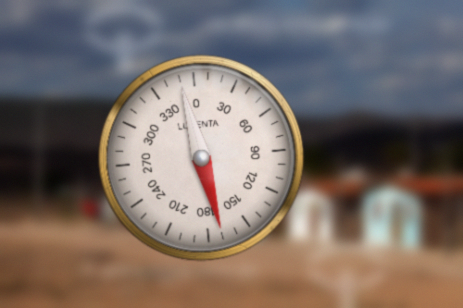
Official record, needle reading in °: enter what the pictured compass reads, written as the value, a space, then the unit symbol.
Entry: 170 °
